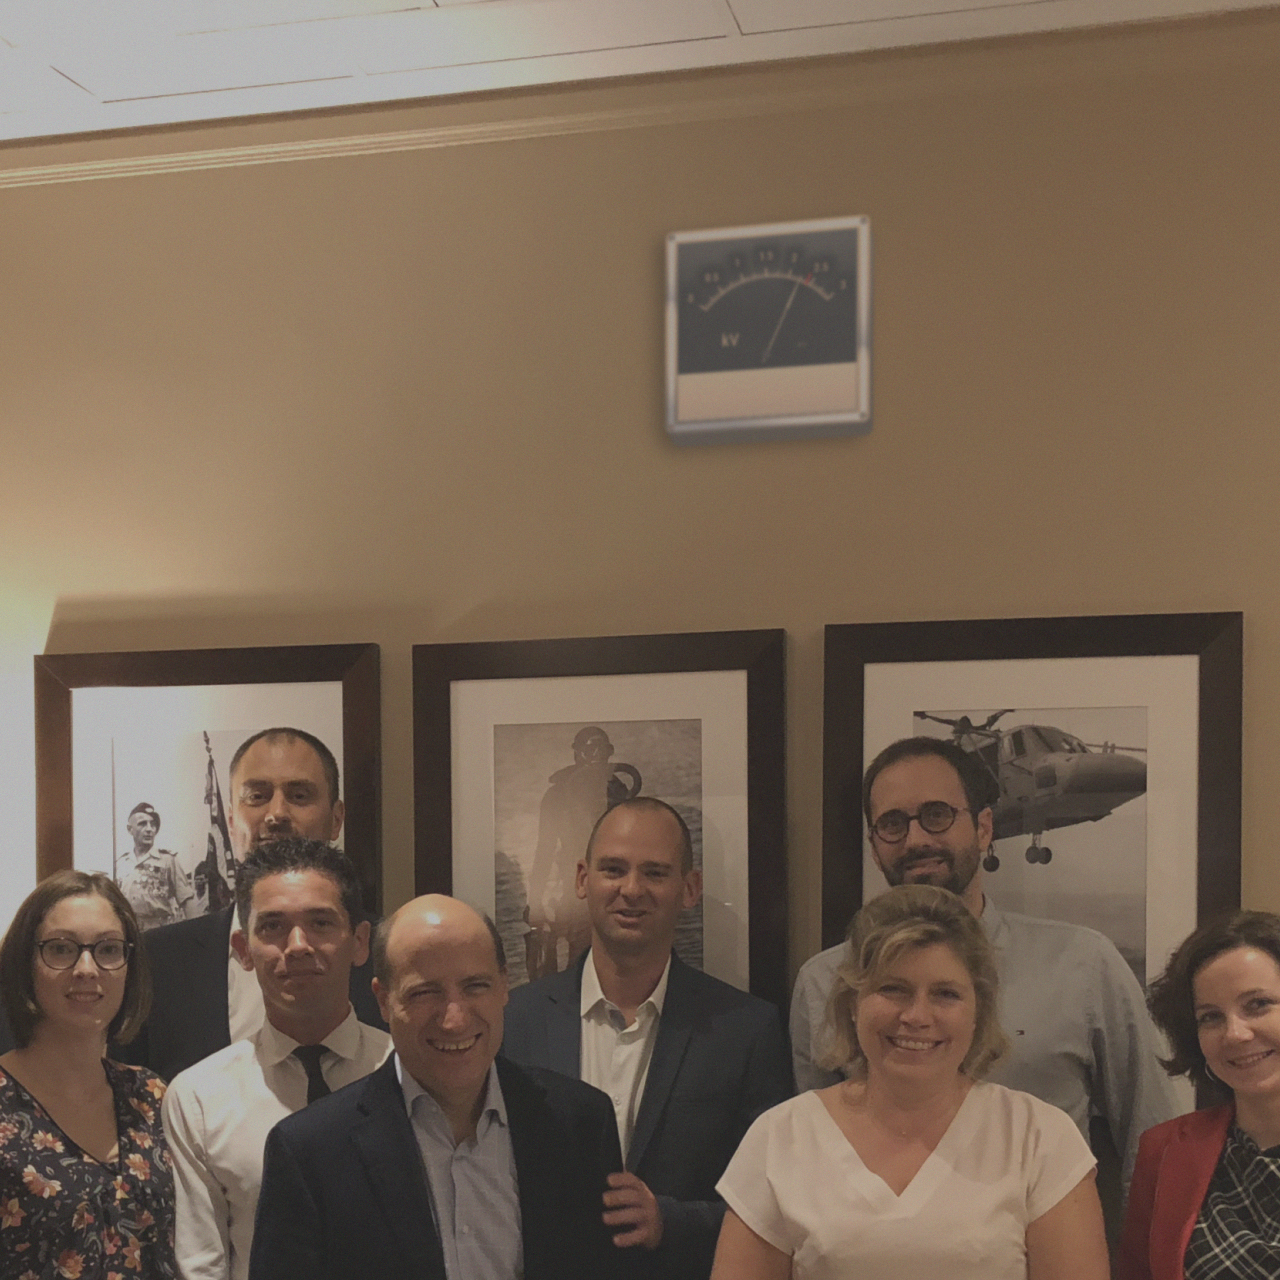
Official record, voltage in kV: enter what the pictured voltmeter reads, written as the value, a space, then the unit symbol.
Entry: 2.25 kV
